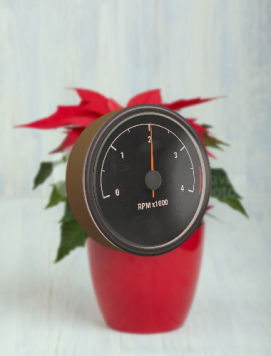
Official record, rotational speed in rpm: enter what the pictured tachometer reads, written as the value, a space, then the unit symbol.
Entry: 2000 rpm
